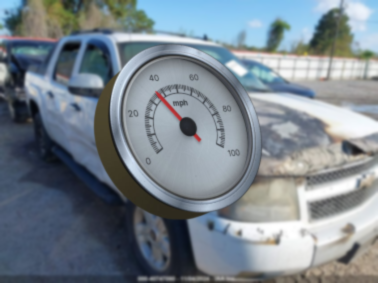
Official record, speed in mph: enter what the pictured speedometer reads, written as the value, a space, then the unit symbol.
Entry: 35 mph
